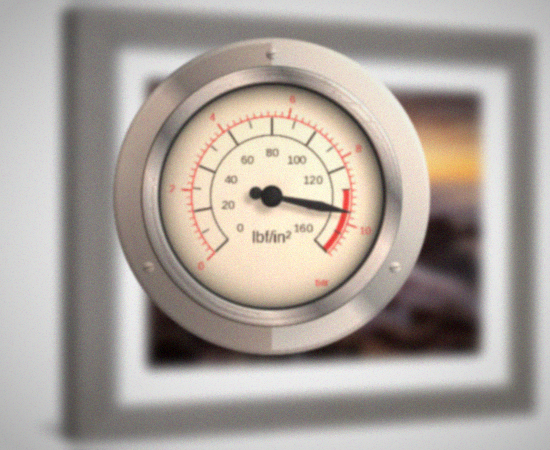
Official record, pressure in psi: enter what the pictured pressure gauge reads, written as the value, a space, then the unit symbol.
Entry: 140 psi
